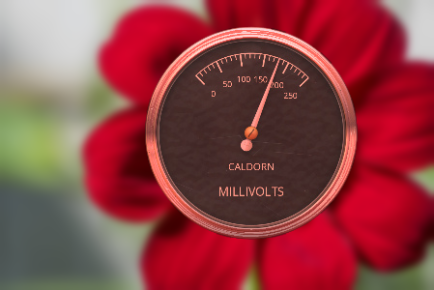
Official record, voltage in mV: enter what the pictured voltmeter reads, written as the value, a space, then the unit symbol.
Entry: 180 mV
